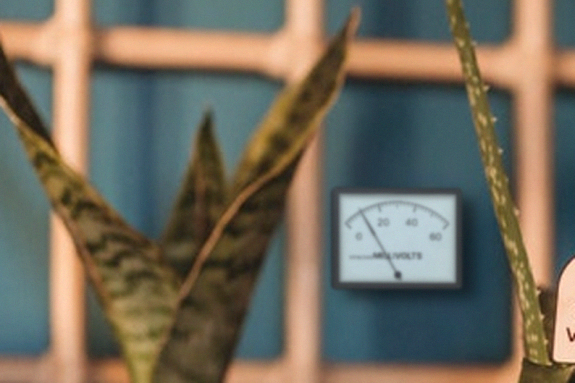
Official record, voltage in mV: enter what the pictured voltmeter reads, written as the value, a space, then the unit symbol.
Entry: 10 mV
